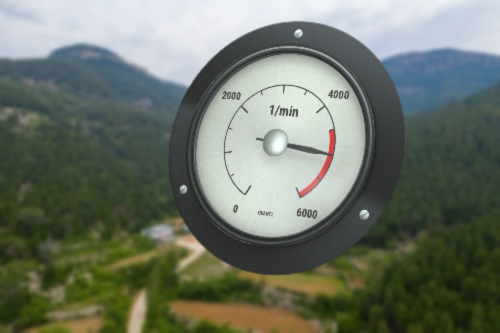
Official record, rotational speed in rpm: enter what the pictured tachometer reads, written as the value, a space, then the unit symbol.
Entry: 5000 rpm
